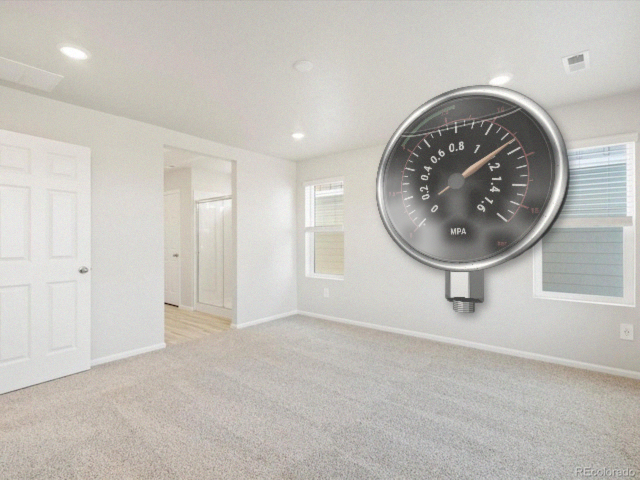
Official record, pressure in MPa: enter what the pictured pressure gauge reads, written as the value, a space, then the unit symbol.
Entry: 1.15 MPa
